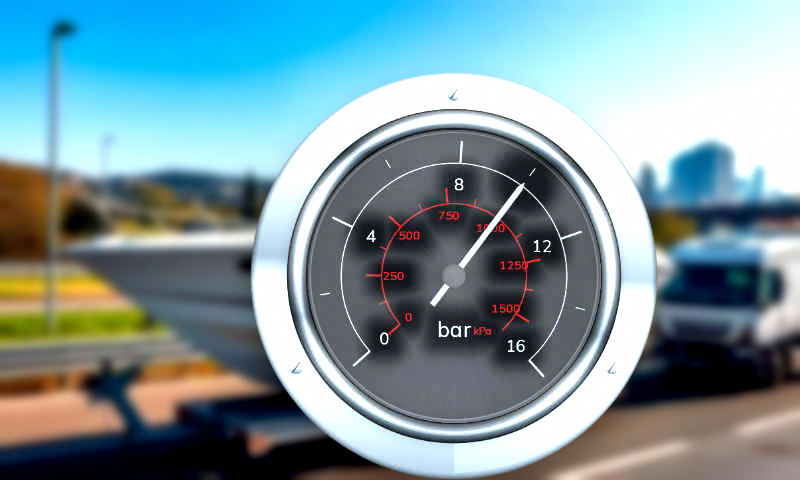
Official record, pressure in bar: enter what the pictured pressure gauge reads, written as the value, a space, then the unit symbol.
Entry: 10 bar
